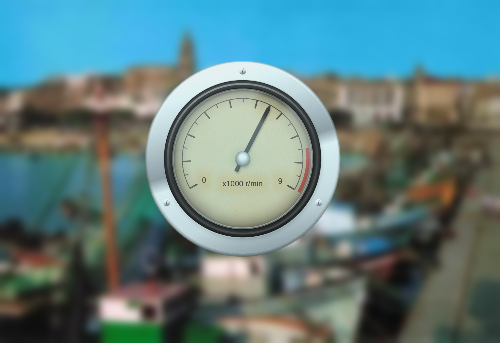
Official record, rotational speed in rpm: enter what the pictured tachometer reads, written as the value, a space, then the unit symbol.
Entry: 5500 rpm
